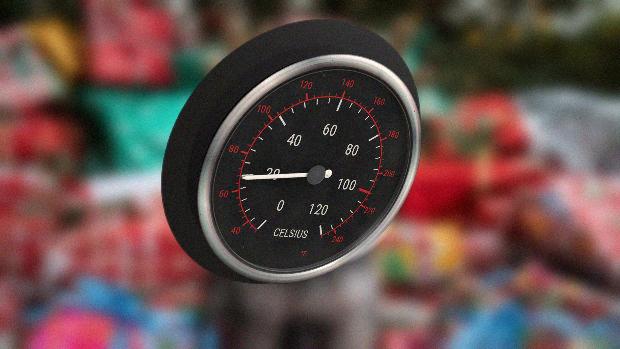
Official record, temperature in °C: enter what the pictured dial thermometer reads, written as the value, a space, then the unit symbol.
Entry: 20 °C
